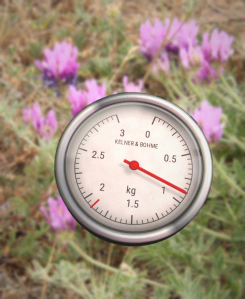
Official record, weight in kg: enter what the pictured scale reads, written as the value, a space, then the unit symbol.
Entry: 0.9 kg
